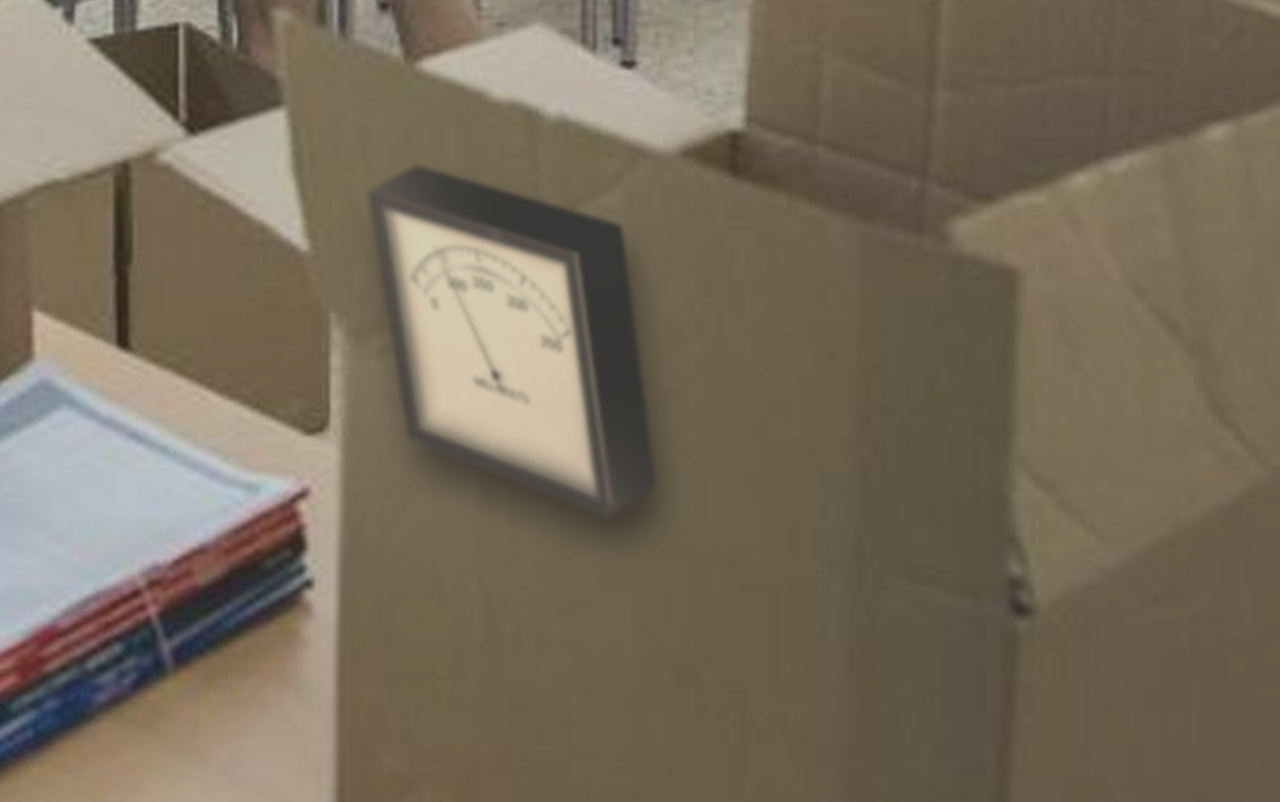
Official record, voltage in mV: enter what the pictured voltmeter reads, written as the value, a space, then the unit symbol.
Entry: 100 mV
